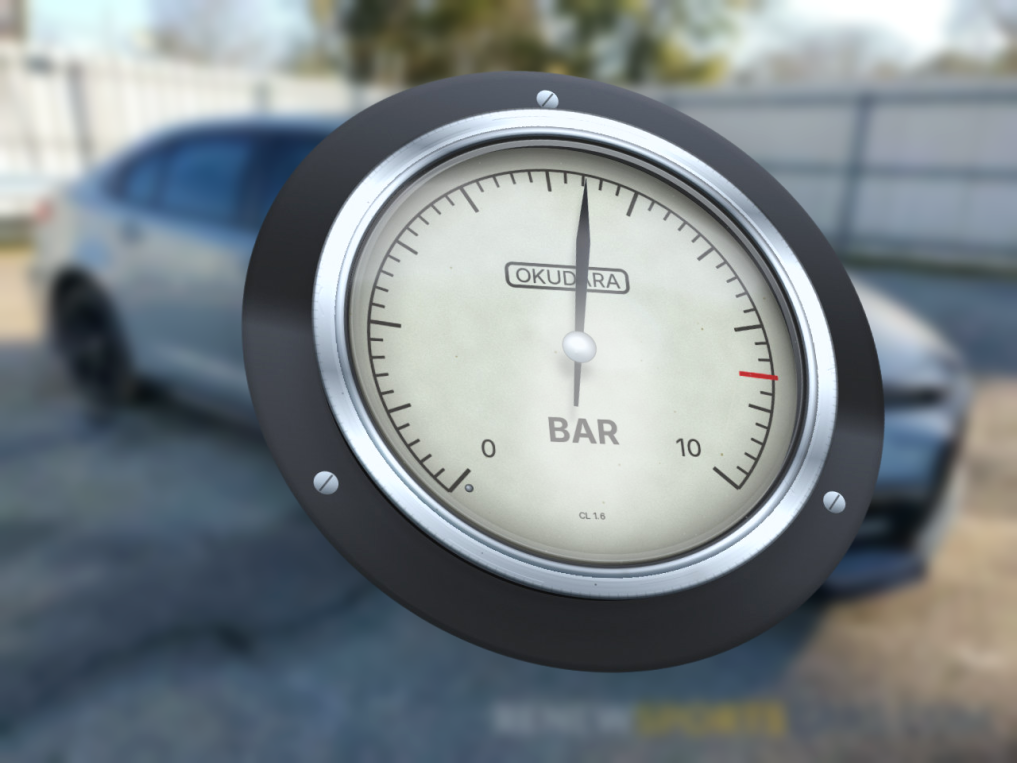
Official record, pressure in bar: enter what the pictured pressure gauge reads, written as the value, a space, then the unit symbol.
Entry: 5.4 bar
